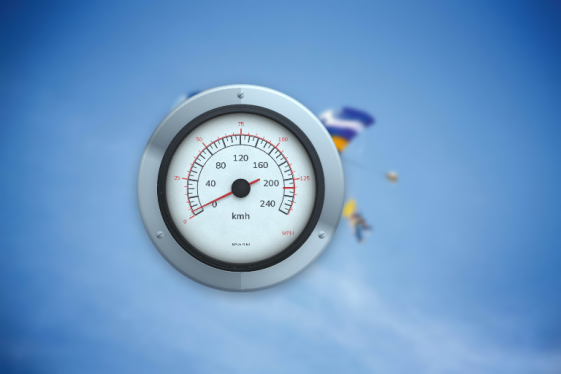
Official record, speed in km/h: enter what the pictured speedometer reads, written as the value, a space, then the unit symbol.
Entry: 5 km/h
